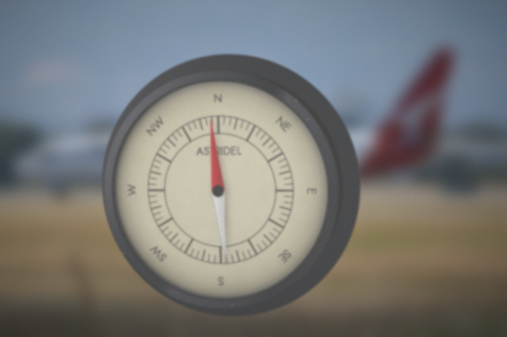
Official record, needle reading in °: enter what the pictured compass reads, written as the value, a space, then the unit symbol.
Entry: 355 °
